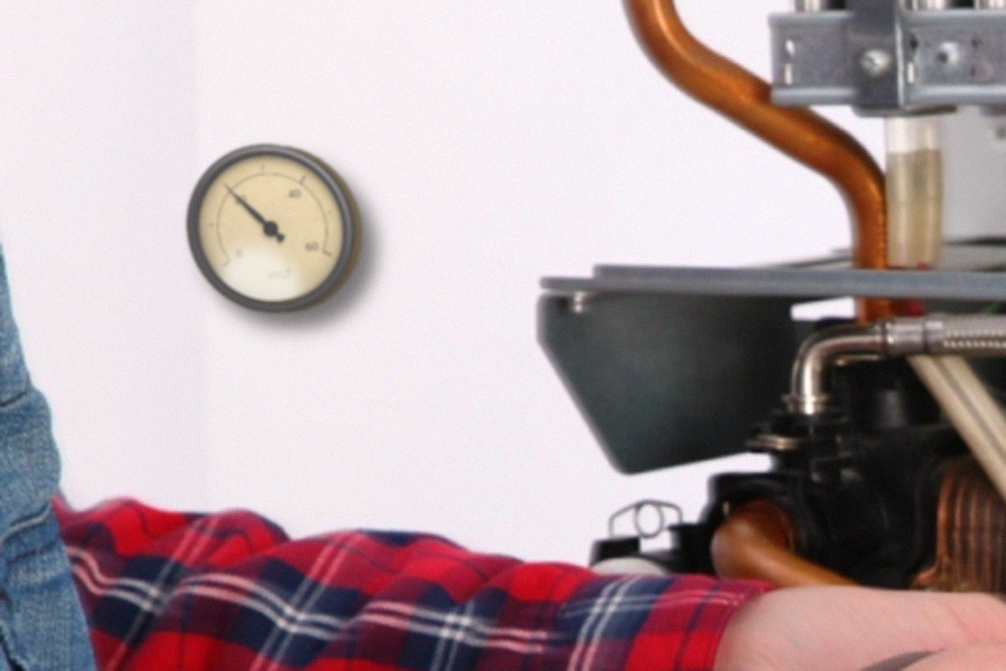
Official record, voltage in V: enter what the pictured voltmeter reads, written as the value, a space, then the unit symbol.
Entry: 20 V
